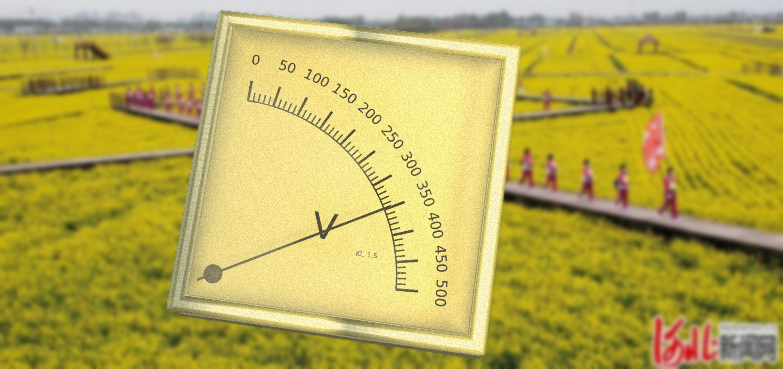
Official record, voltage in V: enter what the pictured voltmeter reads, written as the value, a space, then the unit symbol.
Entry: 350 V
